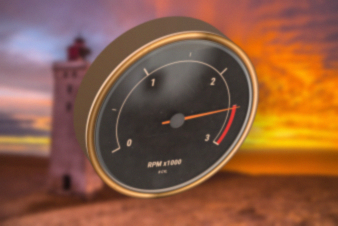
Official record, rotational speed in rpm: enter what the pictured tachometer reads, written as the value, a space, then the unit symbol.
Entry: 2500 rpm
